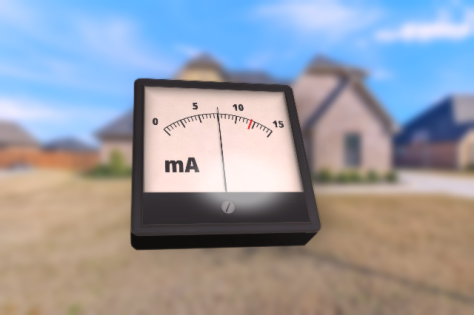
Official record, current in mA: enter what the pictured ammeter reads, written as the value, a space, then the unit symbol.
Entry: 7.5 mA
